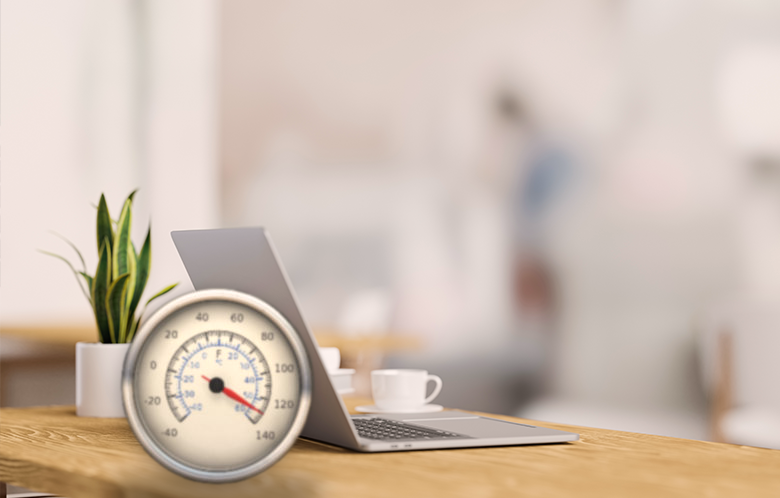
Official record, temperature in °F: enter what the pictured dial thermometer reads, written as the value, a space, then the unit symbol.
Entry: 130 °F
